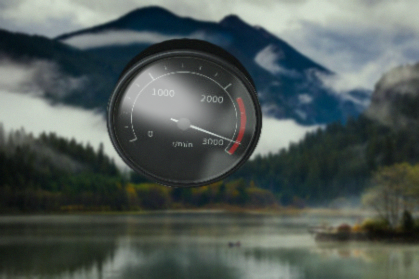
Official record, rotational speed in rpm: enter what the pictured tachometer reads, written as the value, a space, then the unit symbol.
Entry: 2800 rpm
